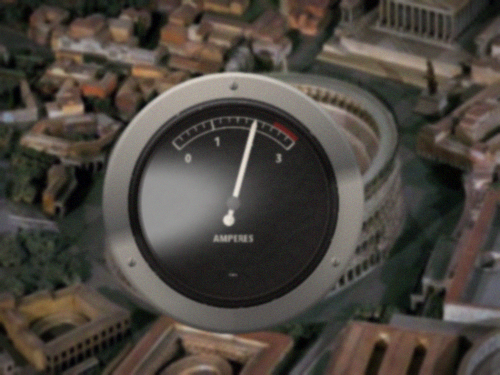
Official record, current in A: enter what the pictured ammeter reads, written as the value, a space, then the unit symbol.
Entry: 2 A
